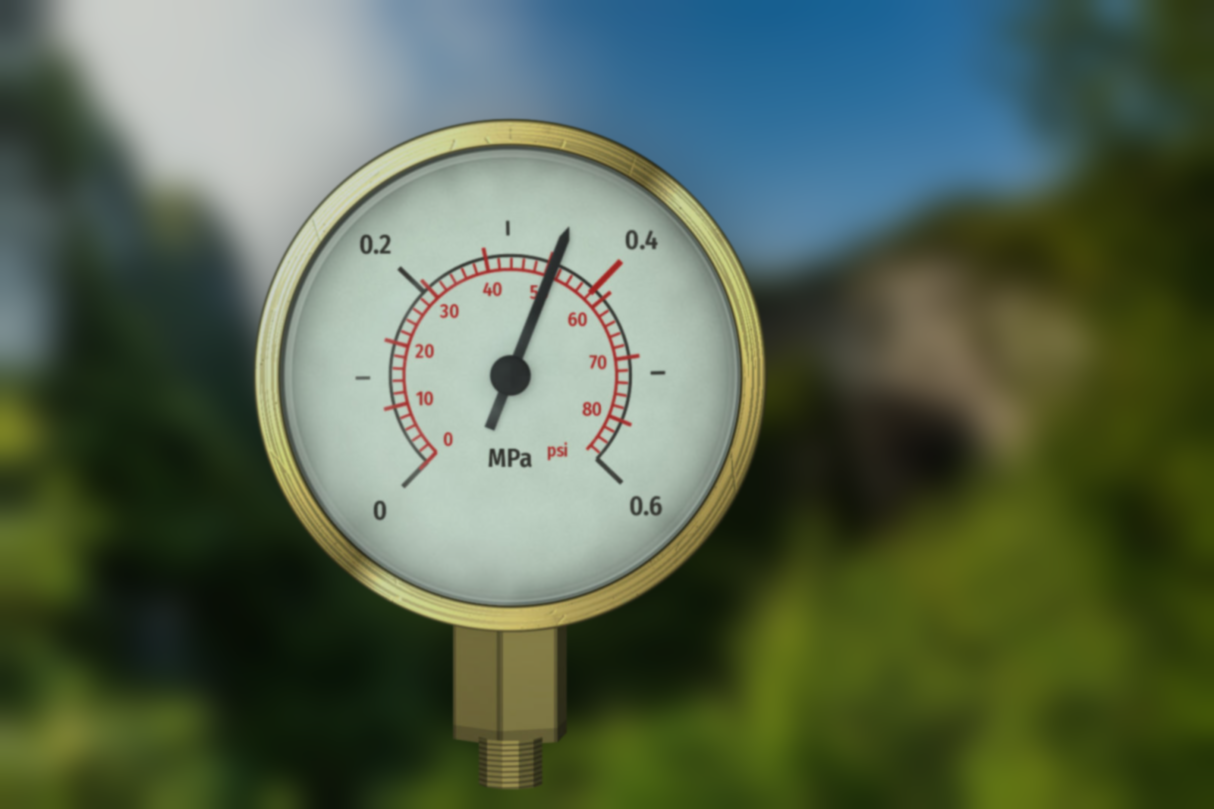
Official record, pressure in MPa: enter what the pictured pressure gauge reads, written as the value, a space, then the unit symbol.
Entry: 0.35 MPa
